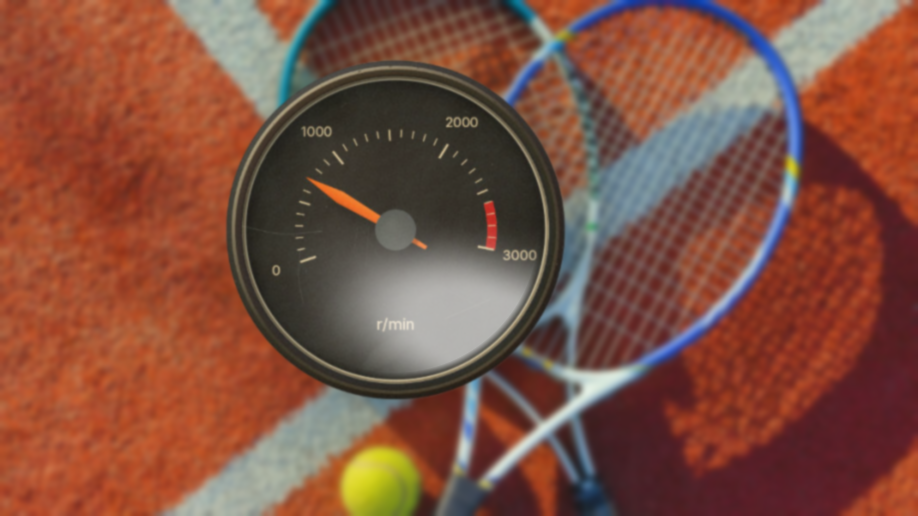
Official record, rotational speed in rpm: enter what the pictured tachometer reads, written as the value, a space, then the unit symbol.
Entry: 700 rpm
